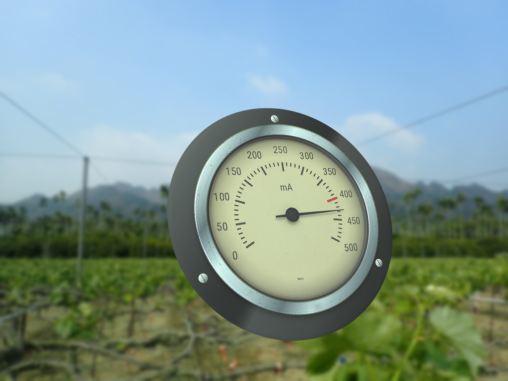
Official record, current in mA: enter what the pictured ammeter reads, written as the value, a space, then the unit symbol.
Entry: 430 mA
